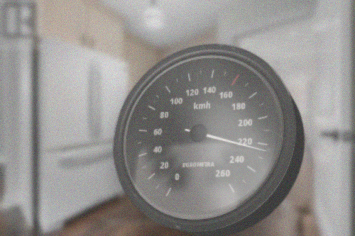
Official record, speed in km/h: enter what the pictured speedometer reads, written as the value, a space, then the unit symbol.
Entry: 225 km/h
